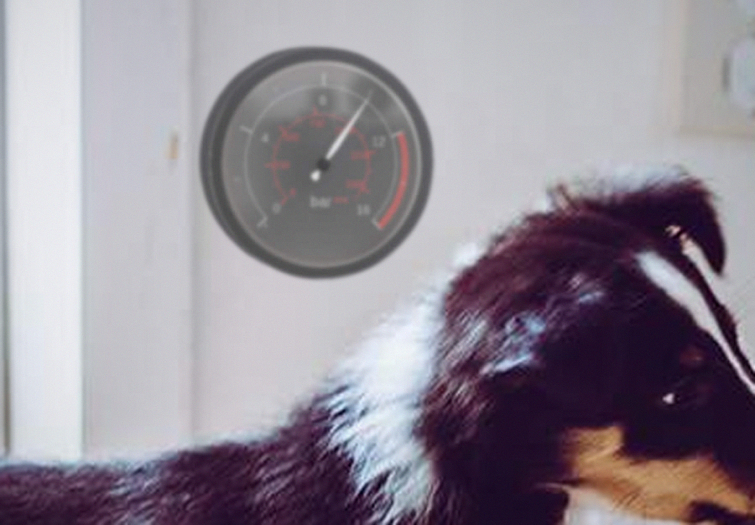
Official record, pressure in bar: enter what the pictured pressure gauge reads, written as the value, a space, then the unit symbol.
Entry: 10 bar
